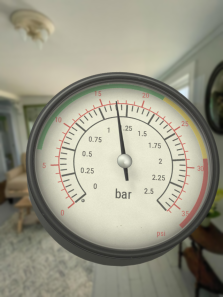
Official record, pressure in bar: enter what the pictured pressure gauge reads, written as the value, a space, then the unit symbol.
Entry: 1.15 bar
